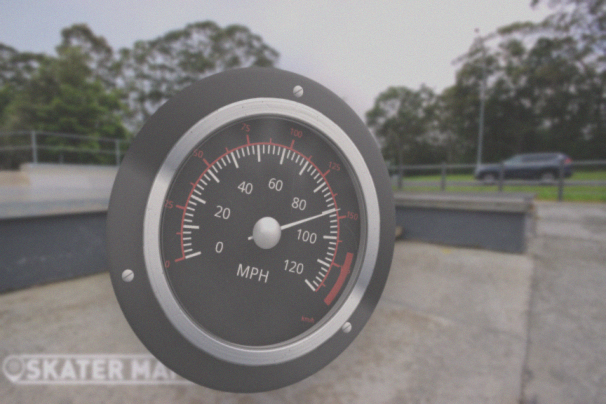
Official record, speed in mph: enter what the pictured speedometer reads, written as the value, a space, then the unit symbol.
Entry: 90 mph
